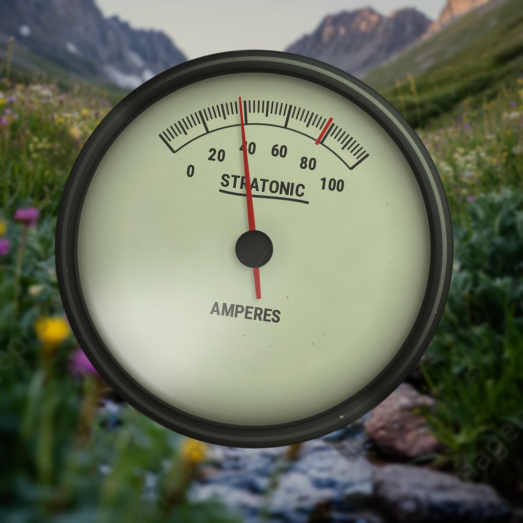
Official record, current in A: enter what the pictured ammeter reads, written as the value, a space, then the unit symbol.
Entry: 38 A
